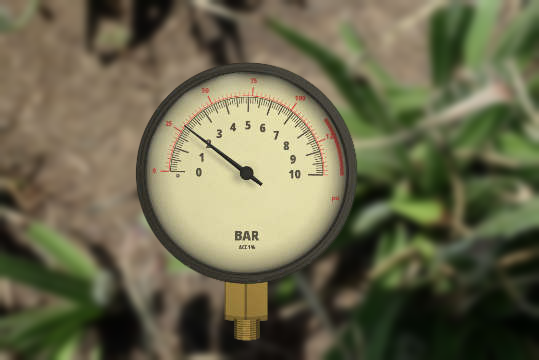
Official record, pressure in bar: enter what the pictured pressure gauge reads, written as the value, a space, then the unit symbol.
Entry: 2 bar
